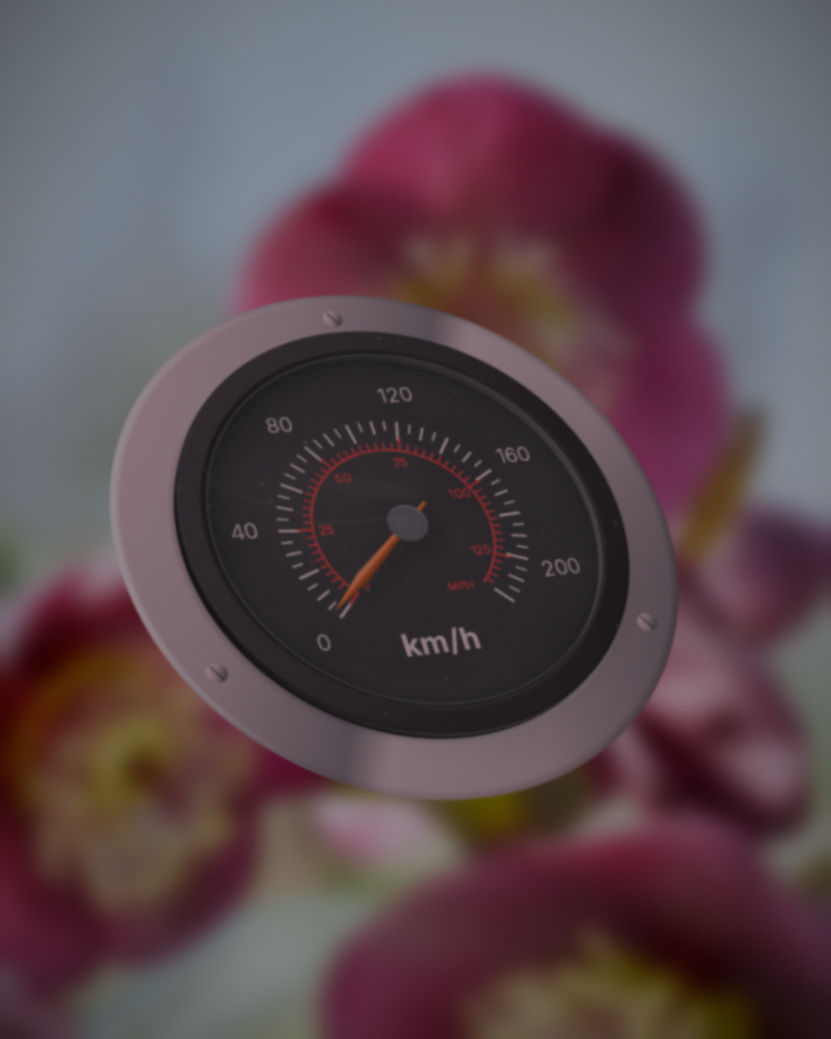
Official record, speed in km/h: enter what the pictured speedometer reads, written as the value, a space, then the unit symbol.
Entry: 2.5 km/h
